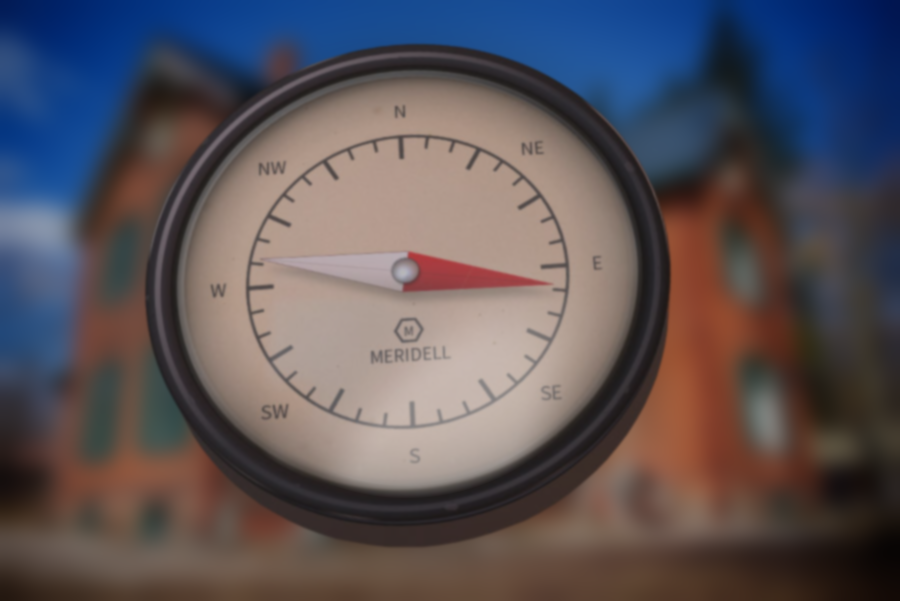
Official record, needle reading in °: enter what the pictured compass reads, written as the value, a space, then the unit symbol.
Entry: 100 °
